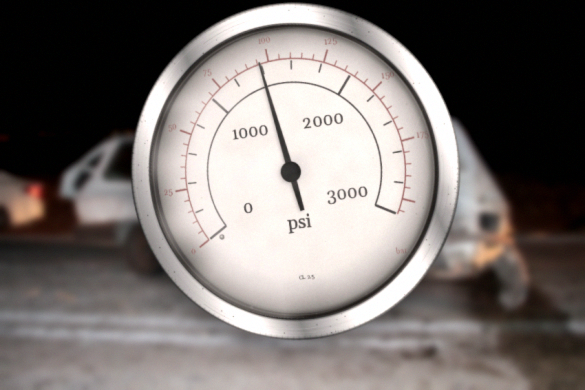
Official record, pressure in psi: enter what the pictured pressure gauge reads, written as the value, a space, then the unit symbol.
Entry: 1400 psi
